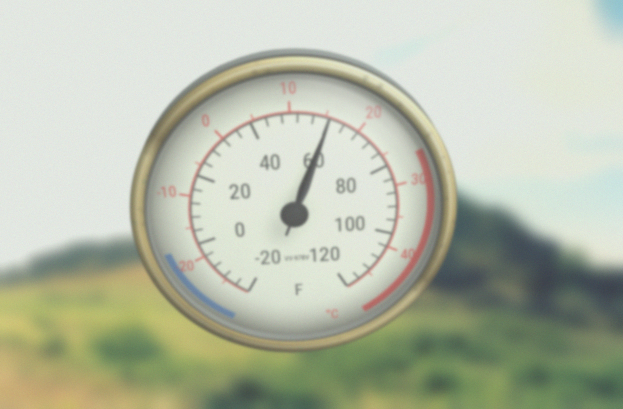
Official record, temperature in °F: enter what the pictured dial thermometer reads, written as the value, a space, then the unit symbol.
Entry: 60 °F
